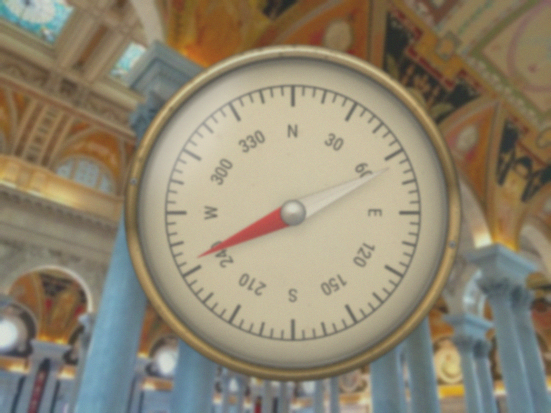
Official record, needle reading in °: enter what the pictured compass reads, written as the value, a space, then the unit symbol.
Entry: 245 °
